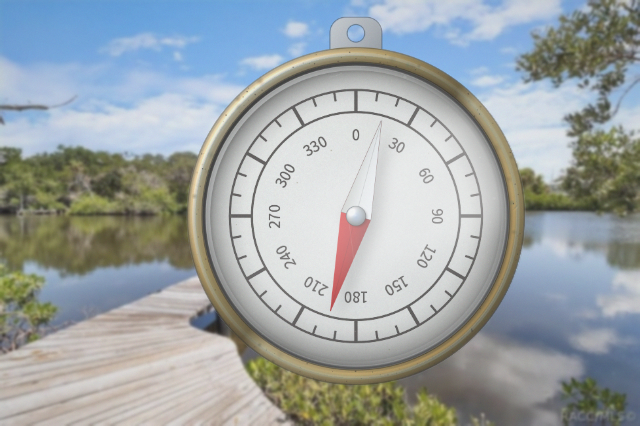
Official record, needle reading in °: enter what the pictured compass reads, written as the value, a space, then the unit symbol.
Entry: 195 °
